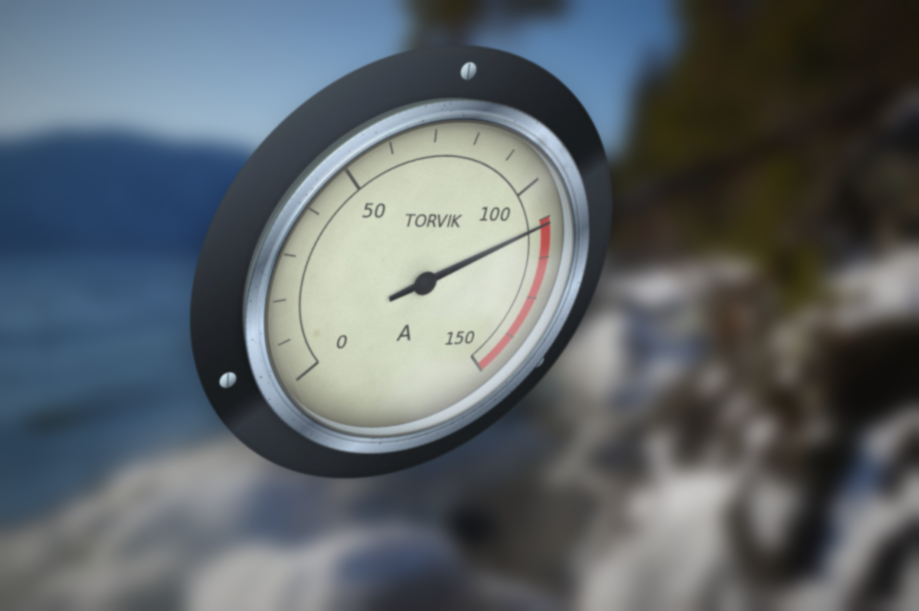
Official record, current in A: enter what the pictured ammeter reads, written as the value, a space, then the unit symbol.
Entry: 110 A
